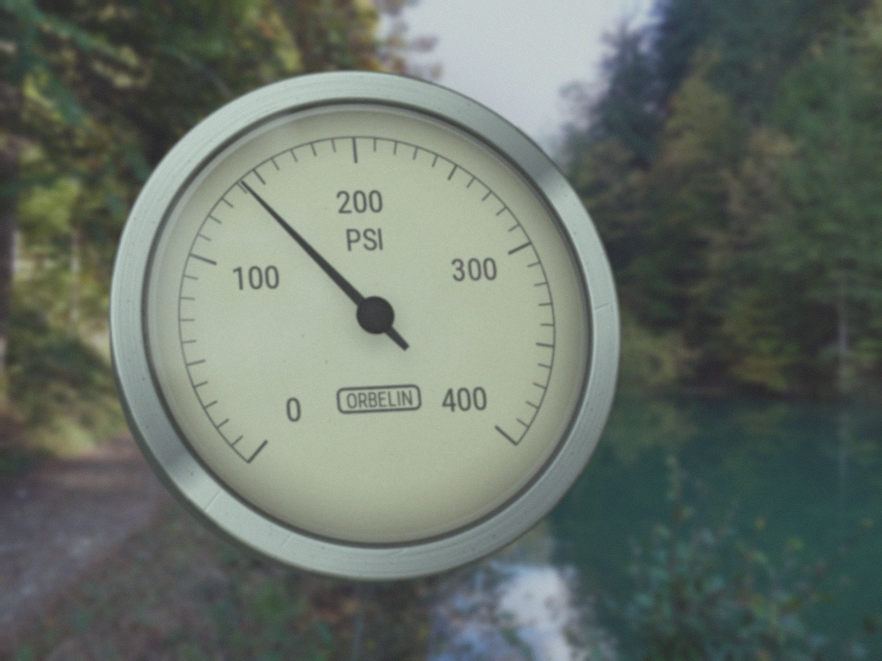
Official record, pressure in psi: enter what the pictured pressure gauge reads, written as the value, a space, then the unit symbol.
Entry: 140 psi
